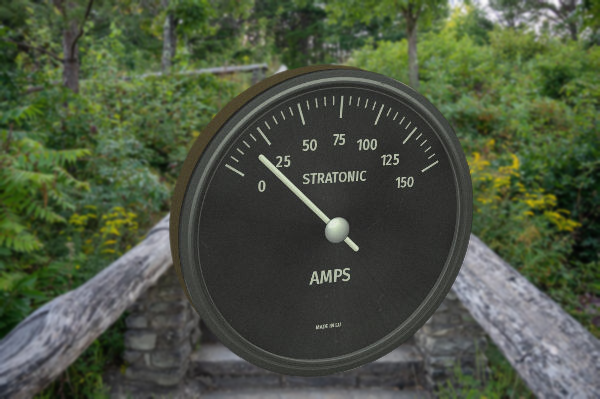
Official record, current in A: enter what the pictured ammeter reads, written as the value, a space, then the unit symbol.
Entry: 15 A
